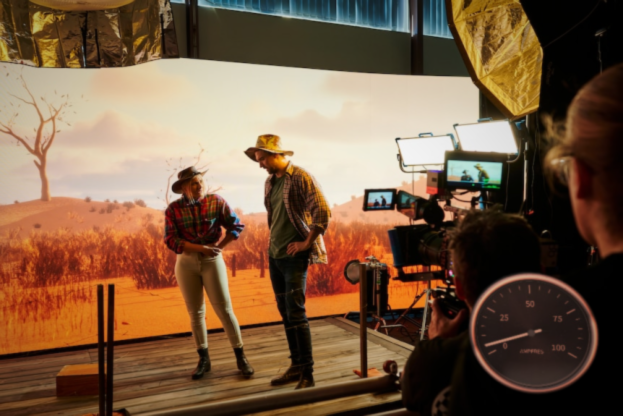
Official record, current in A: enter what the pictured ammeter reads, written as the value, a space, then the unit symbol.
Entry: 5 A
